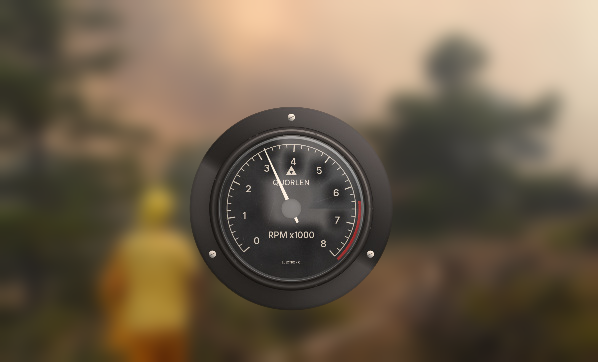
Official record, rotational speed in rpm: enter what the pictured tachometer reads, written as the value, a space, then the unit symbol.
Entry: 3200 rpm
